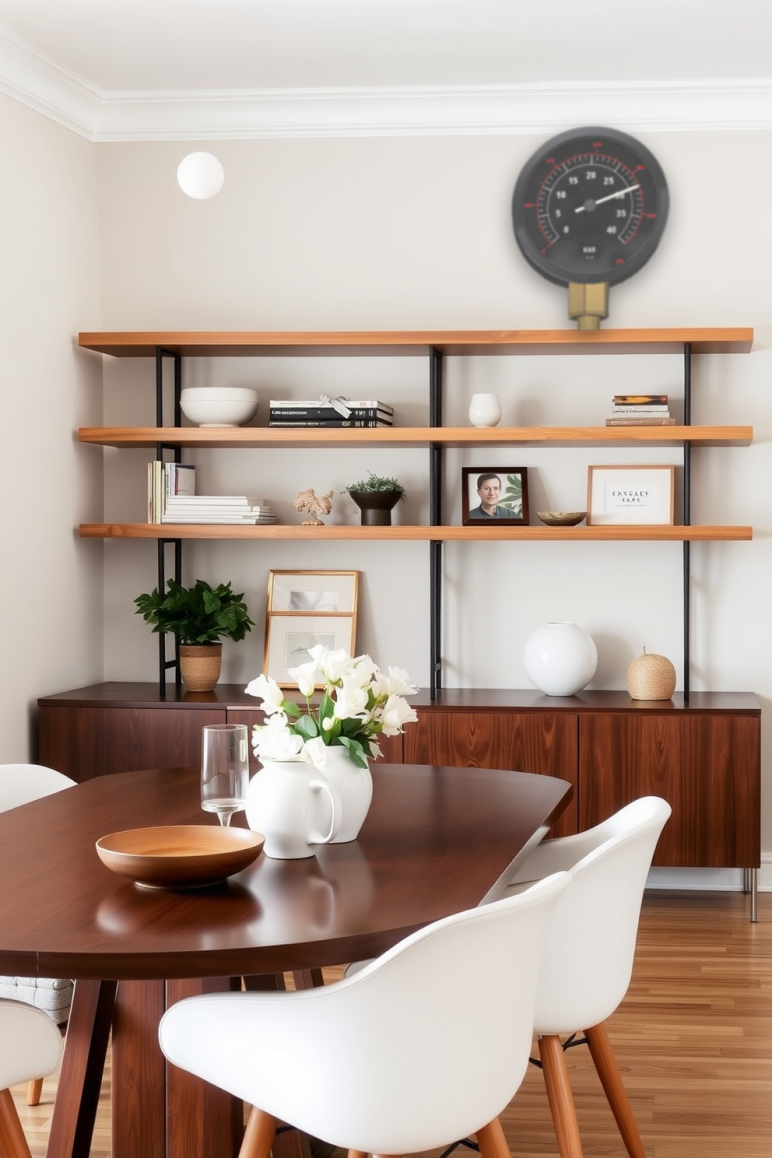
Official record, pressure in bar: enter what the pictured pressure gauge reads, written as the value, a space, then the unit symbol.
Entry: 30 bar
